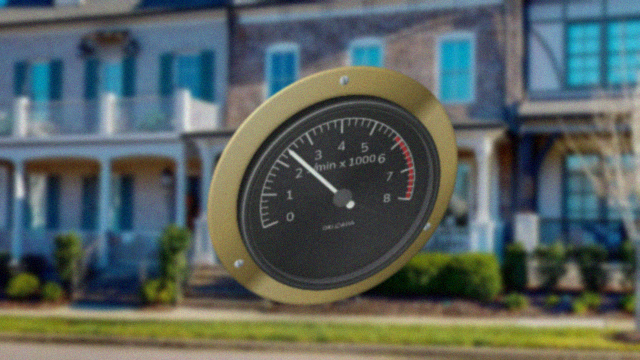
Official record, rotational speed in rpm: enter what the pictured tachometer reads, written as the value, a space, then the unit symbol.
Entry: 2400 rpm
